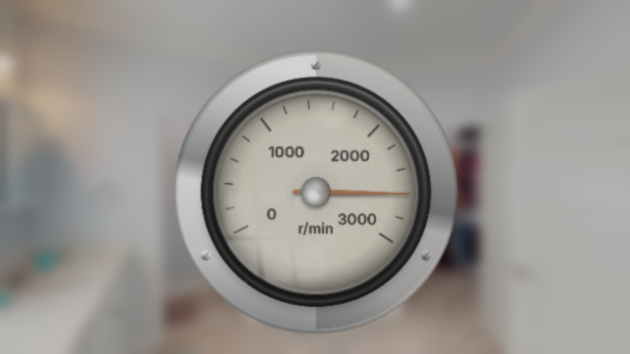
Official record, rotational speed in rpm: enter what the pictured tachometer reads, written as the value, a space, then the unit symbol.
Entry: 2600 rpm
